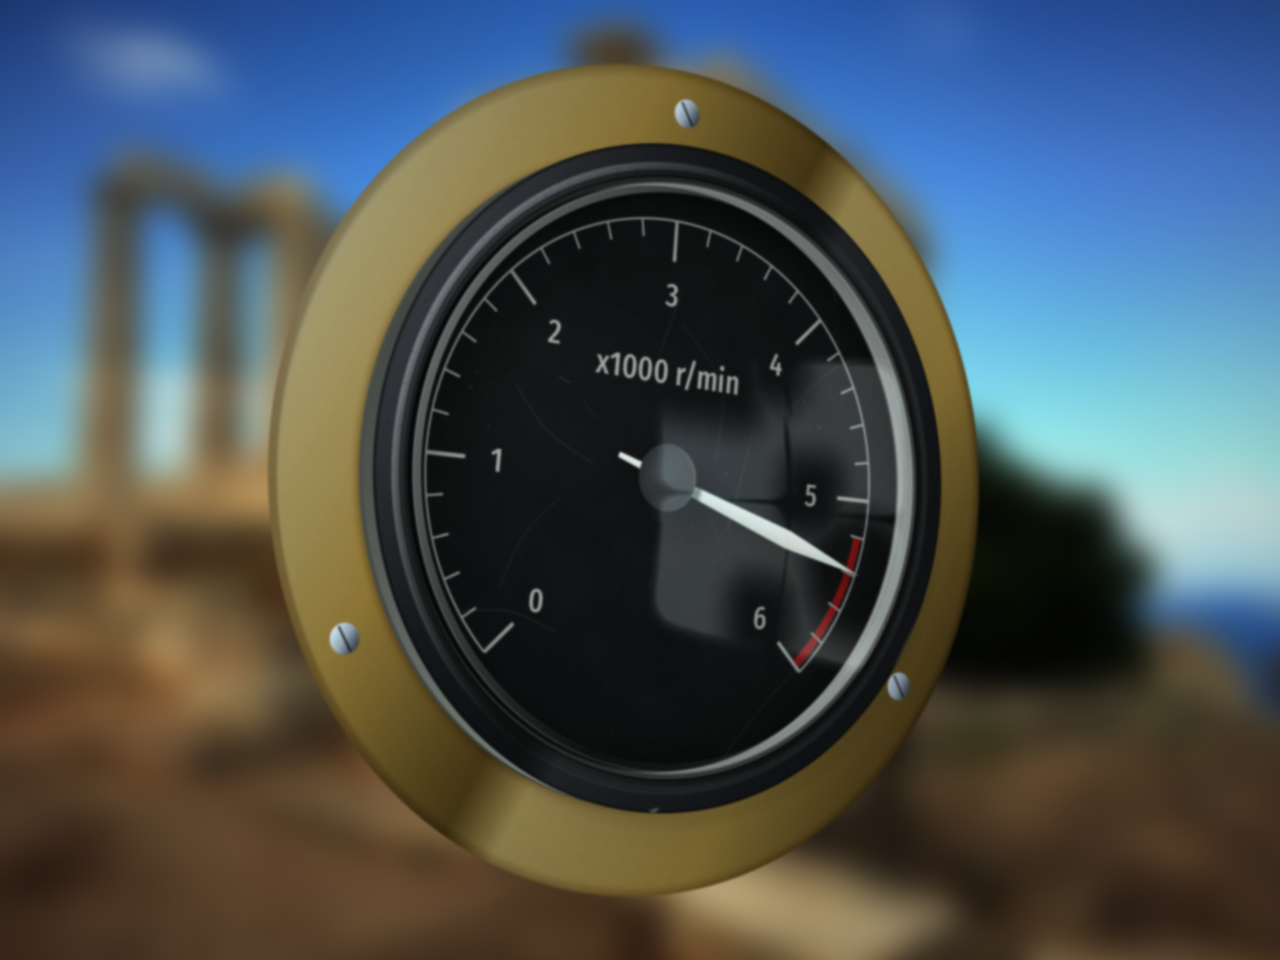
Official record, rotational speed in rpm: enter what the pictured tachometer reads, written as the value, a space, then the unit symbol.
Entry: 5400 rpm
